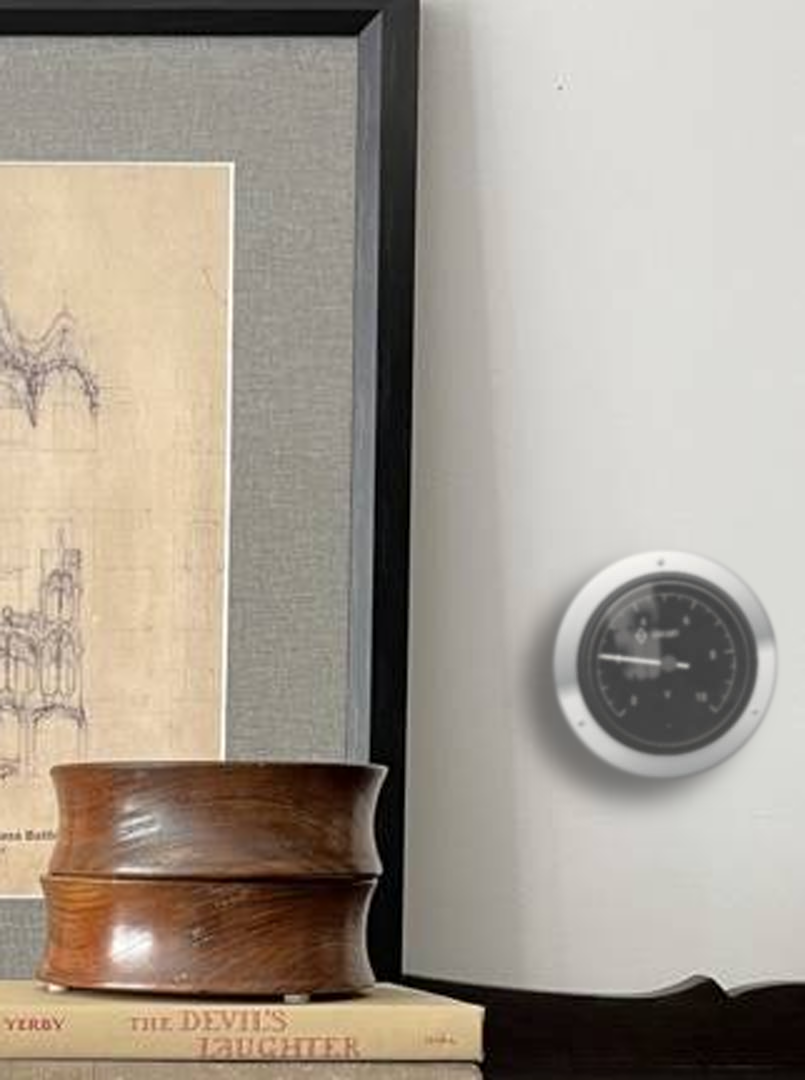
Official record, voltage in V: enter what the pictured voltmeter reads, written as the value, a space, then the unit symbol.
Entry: 2 V
